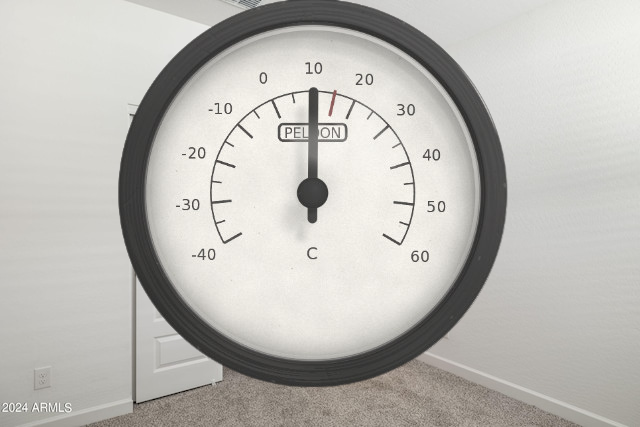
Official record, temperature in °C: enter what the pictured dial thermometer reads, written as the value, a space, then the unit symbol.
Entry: 10 °C
